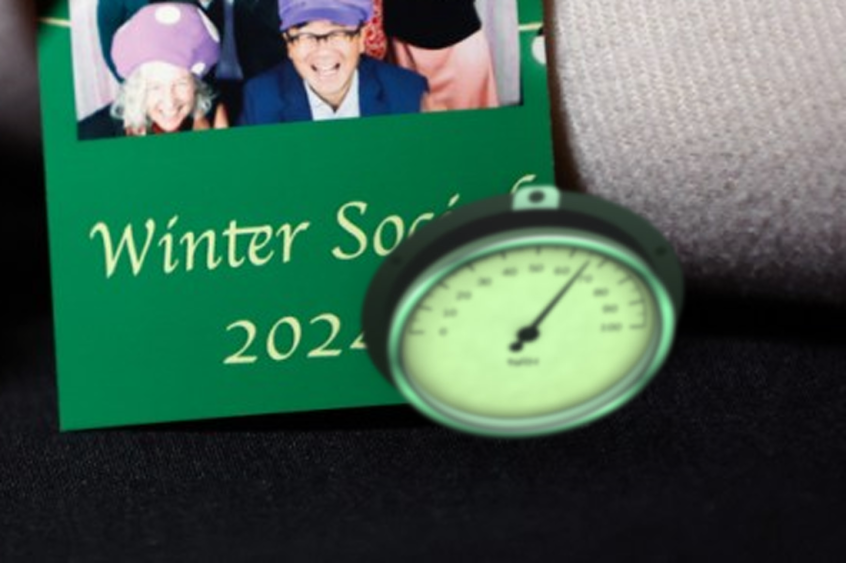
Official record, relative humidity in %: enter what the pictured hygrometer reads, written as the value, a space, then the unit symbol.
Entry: 65 %
